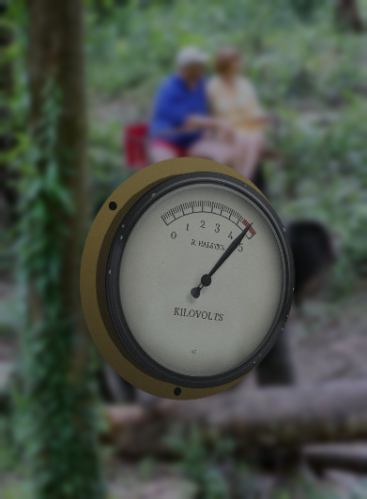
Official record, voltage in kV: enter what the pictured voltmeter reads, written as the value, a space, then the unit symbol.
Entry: 4.5 kV
